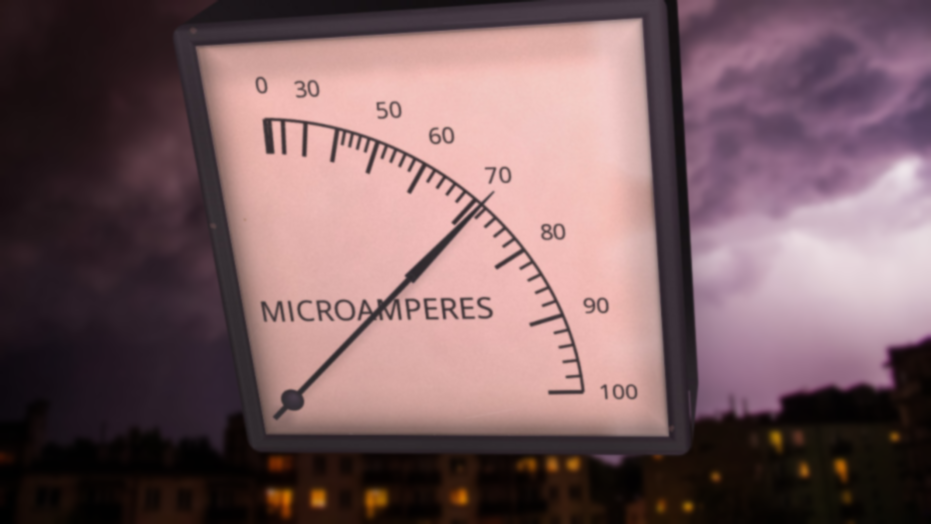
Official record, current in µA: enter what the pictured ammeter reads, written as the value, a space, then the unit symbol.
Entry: 71 µA
